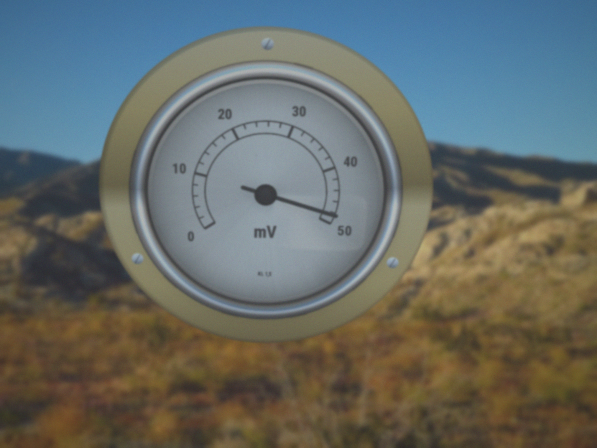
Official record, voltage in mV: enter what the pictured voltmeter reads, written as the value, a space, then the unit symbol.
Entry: 48 mV
